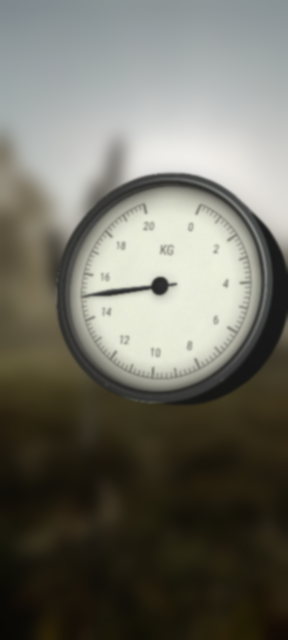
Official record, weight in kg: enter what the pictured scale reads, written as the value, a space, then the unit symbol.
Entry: 15 kg
